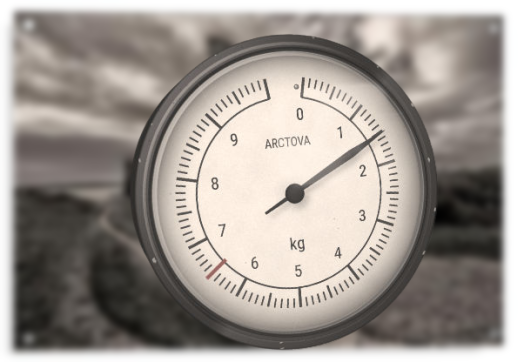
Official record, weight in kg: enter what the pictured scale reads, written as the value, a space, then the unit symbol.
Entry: 1.5 kg
